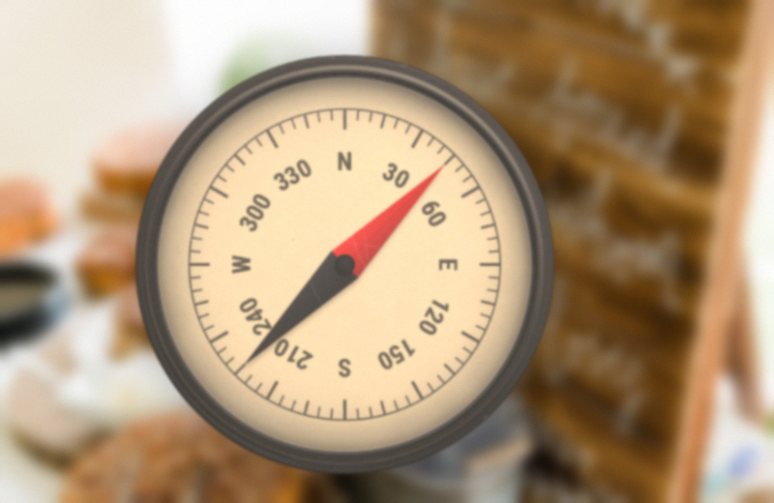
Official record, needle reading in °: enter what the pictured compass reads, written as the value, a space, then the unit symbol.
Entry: 45 °
